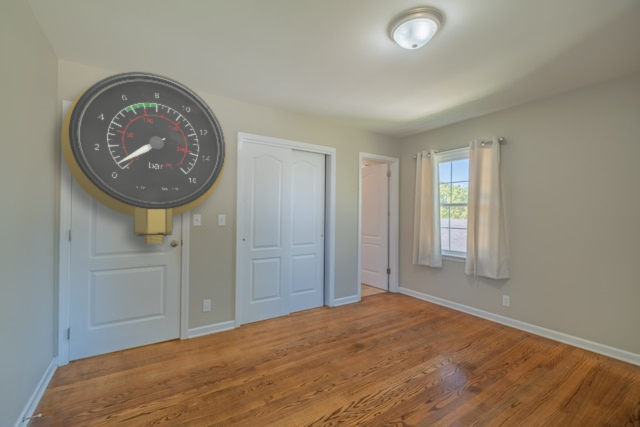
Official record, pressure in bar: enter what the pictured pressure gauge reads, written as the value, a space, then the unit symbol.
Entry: 0.5 bar
